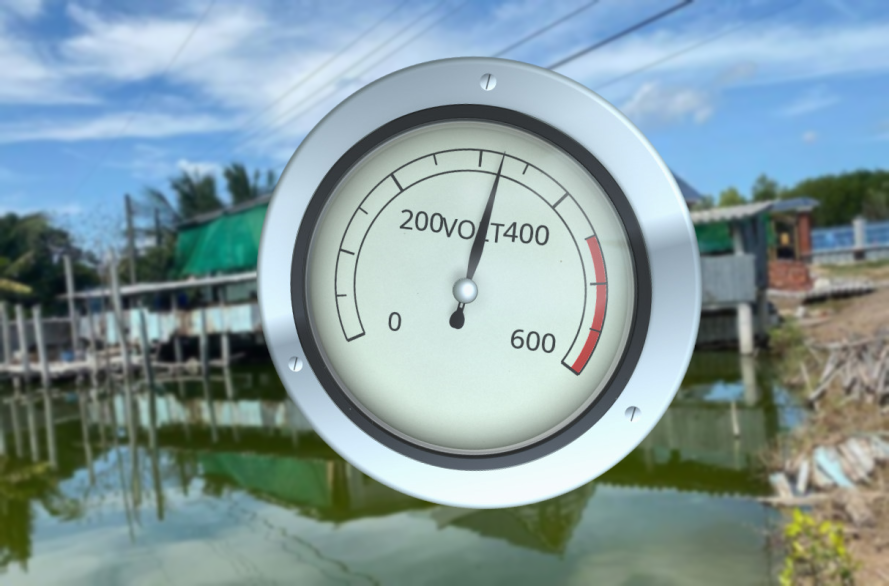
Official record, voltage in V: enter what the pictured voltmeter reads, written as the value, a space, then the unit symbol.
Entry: 325 V
